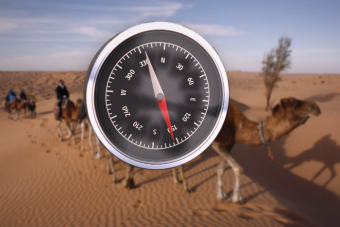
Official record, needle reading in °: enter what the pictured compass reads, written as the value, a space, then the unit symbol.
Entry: 155 °
